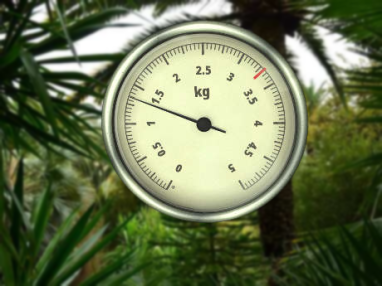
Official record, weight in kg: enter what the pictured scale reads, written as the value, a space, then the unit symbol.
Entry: 1.35 kg
